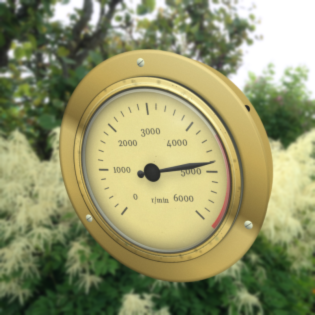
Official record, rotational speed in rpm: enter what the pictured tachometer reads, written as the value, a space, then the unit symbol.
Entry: 4800 rpm
